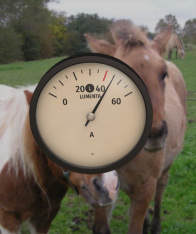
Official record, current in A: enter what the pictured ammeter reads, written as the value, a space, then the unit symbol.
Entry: 45 A
